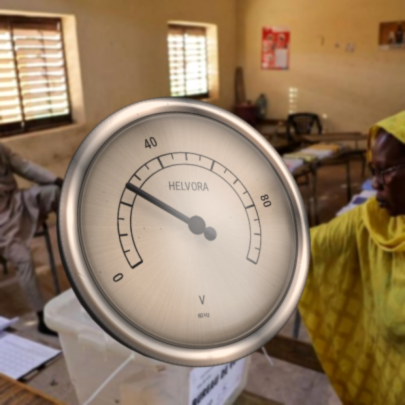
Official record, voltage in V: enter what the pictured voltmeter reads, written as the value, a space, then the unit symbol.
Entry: 25 V
